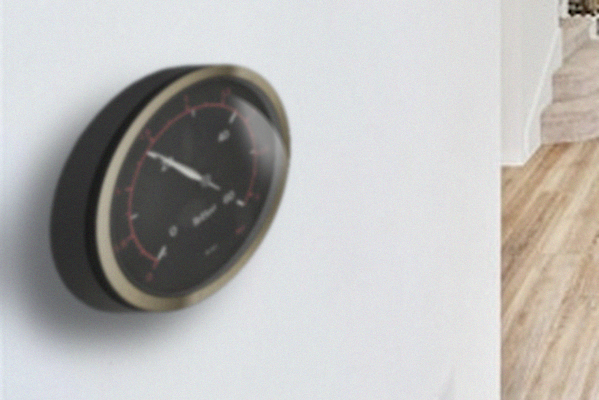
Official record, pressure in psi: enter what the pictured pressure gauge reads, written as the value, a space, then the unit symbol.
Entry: 20 psi
